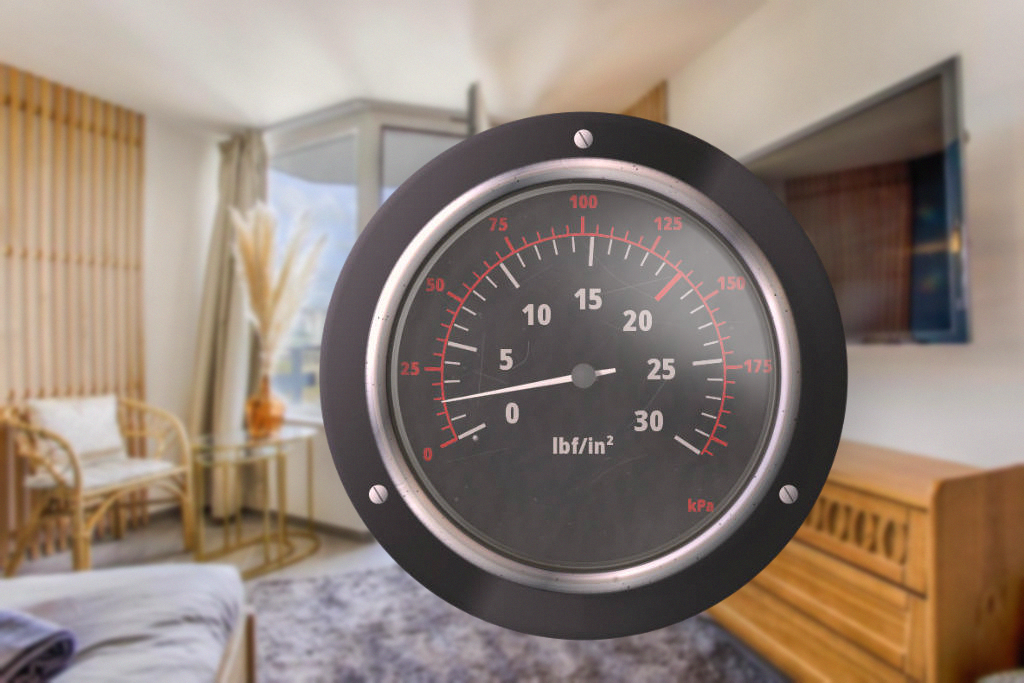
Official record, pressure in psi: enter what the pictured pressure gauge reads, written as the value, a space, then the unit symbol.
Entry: 2 psi
